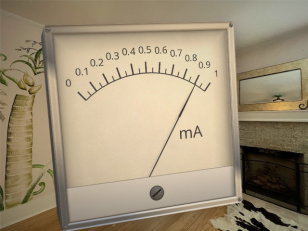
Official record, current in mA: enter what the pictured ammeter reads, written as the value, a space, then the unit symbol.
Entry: 0.9 mA
